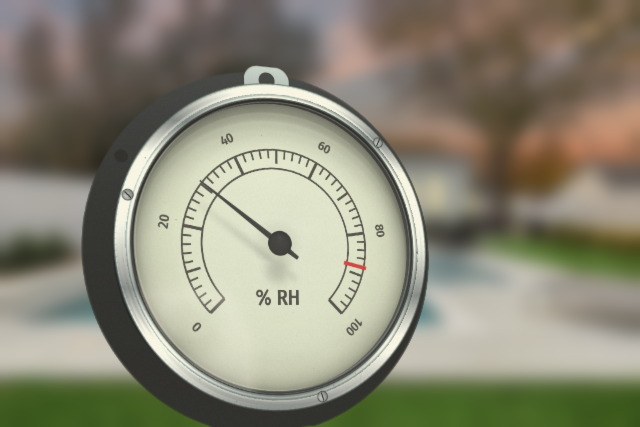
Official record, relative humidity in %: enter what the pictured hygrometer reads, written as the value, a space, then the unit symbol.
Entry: 30 %
